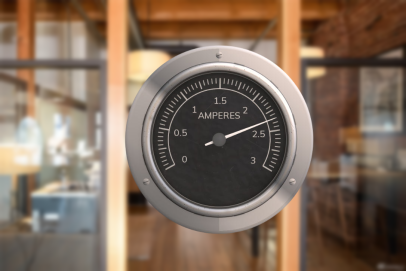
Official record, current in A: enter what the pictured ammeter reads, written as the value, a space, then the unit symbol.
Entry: 2.35 A
